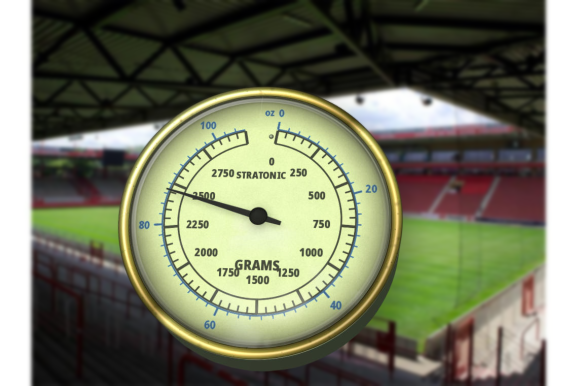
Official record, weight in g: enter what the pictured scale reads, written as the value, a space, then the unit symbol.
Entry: 2450 g
